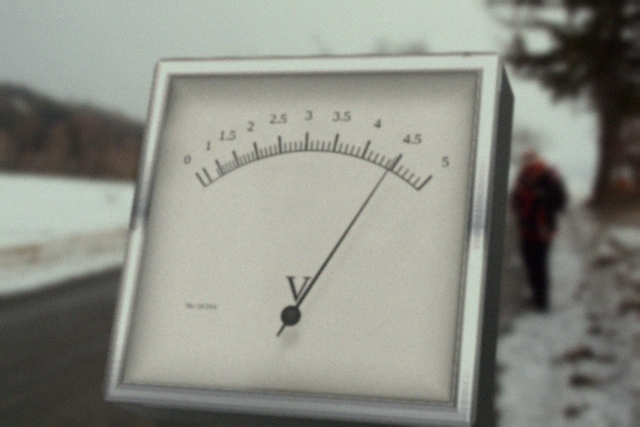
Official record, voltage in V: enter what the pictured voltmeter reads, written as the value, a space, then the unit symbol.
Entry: 4.5 V
